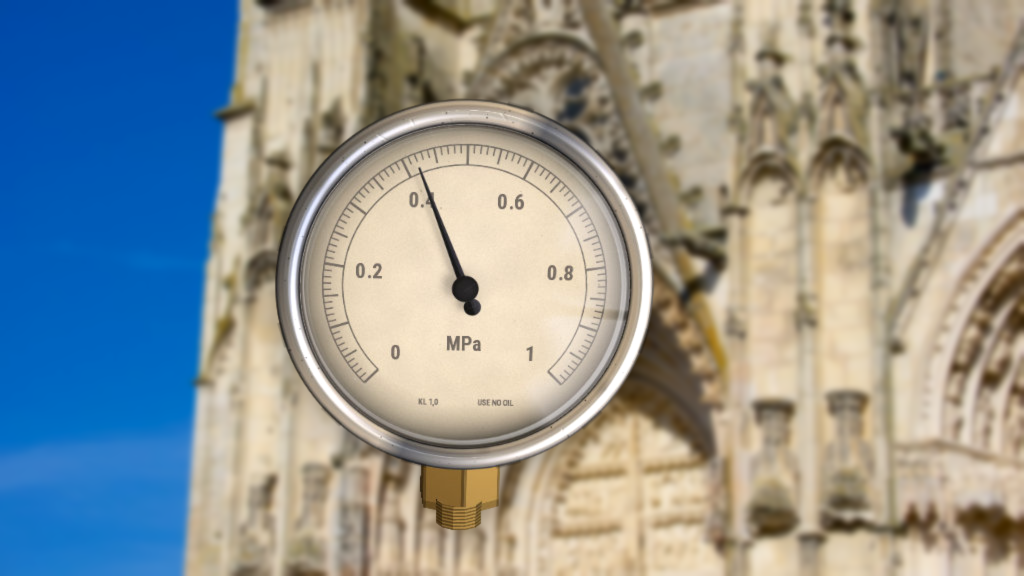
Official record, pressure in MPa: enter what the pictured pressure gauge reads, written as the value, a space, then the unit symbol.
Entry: 0.42 MPa
